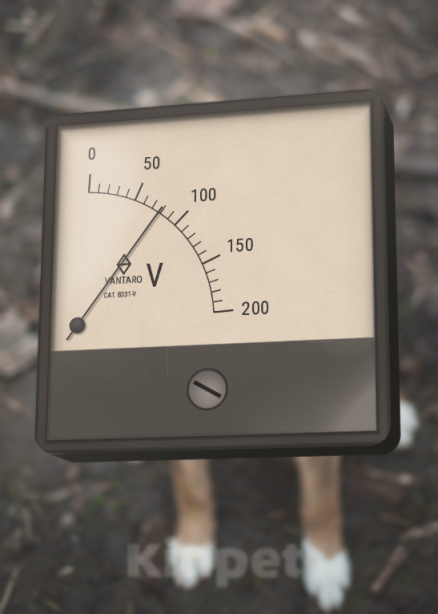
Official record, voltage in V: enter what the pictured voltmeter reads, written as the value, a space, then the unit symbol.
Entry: 80 V
